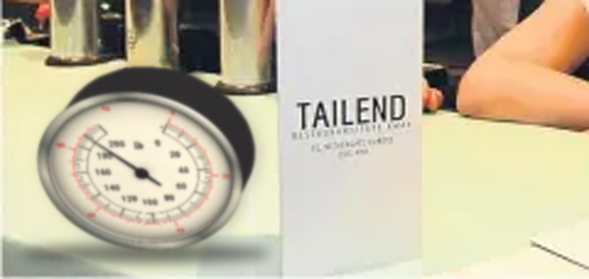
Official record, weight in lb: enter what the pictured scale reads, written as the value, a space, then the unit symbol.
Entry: 190 lb
